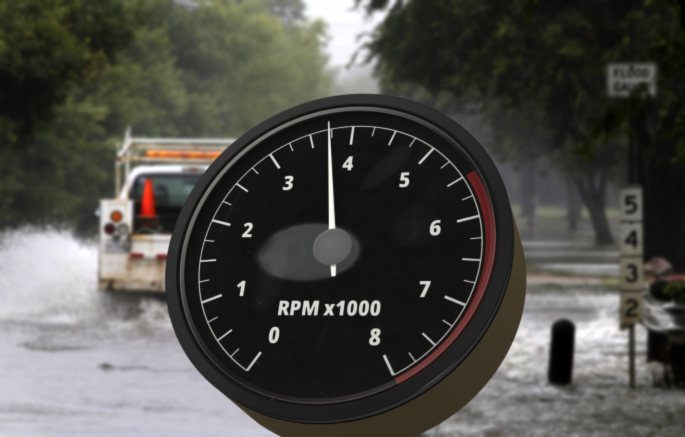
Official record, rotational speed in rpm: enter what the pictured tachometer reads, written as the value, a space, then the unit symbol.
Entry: 3750 rpm
